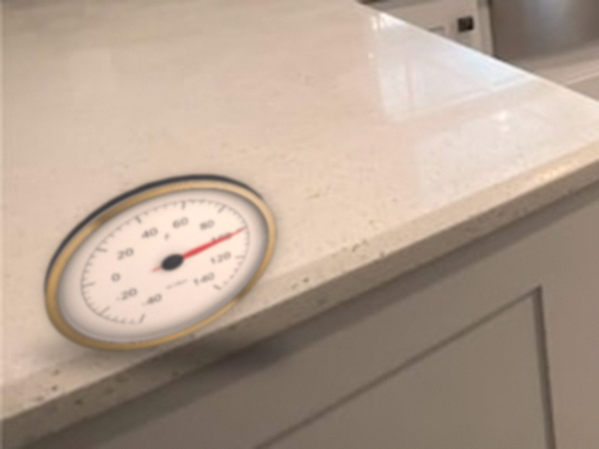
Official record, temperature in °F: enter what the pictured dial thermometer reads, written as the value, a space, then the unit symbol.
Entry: 100 °F
